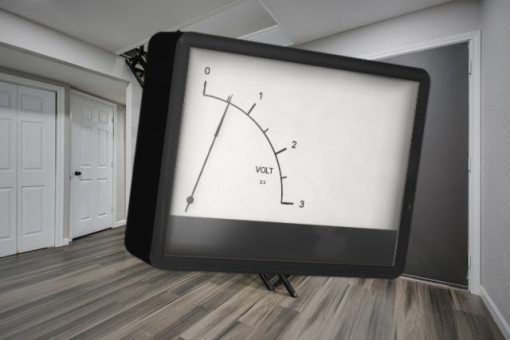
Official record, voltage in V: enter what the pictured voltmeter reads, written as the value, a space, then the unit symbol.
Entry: 0.5 V
